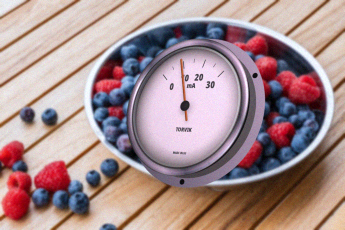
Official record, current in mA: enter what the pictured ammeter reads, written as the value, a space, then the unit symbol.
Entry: 10 mA
